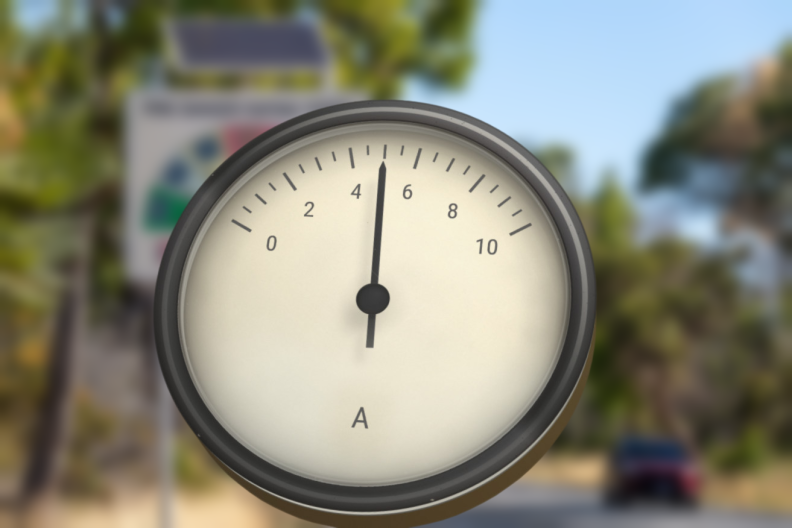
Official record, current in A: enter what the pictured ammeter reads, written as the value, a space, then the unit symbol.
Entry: 5 A
